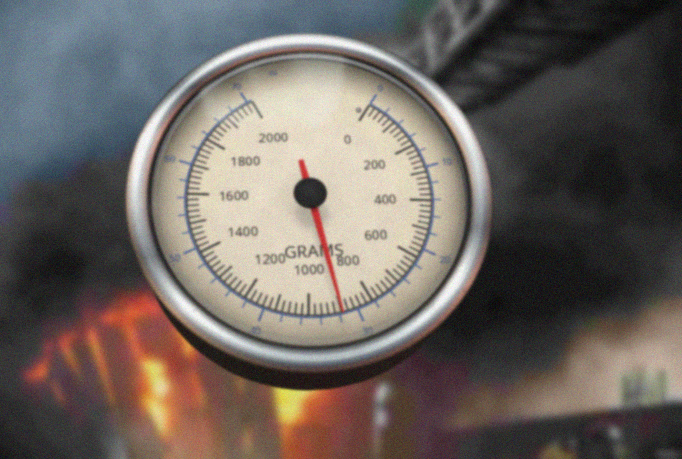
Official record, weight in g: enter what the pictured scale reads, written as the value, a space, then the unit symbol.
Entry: 900 g
